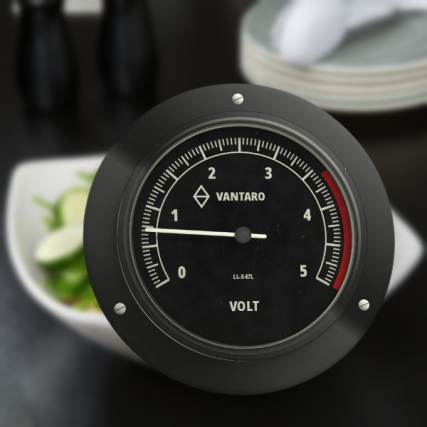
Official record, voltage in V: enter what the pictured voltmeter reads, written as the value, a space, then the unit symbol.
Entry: 0.7 V
